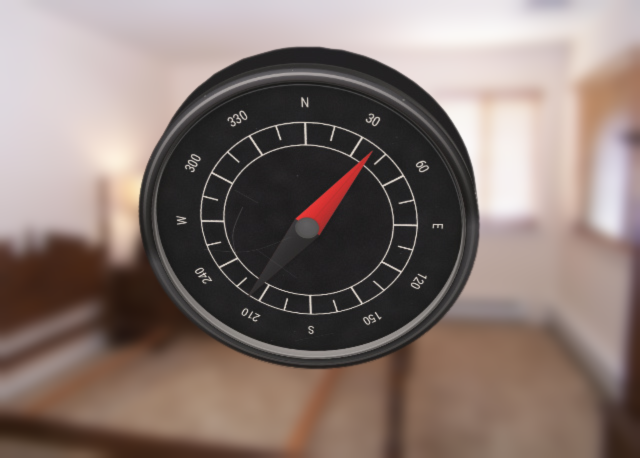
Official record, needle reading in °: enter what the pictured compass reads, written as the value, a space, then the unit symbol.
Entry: 37.5 °
